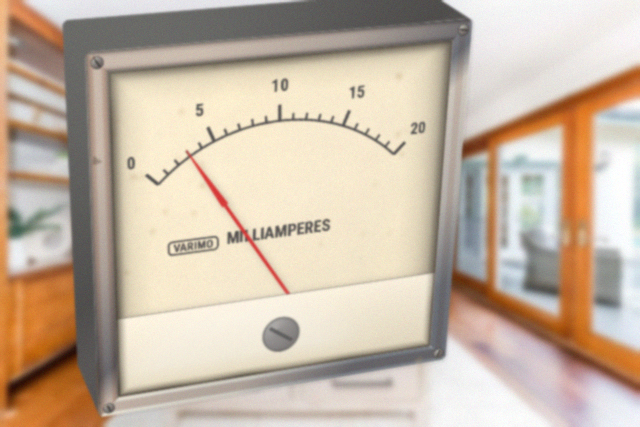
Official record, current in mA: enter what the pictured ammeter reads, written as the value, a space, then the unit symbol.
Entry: 3 mA
